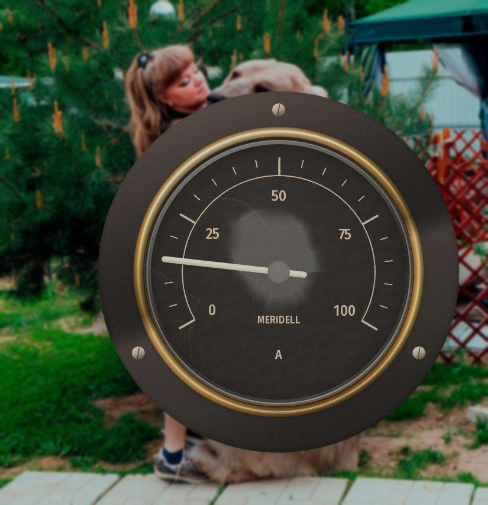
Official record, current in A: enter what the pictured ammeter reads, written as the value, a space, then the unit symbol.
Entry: 15 A
